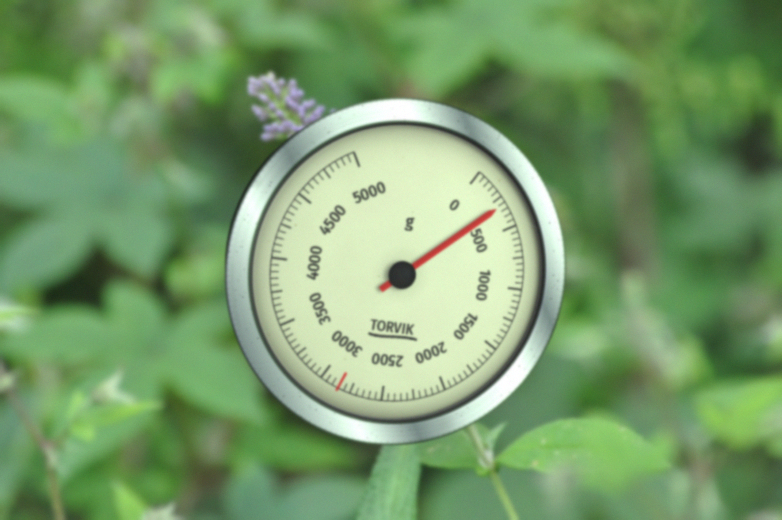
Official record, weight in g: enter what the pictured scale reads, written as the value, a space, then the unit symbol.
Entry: 300 g
